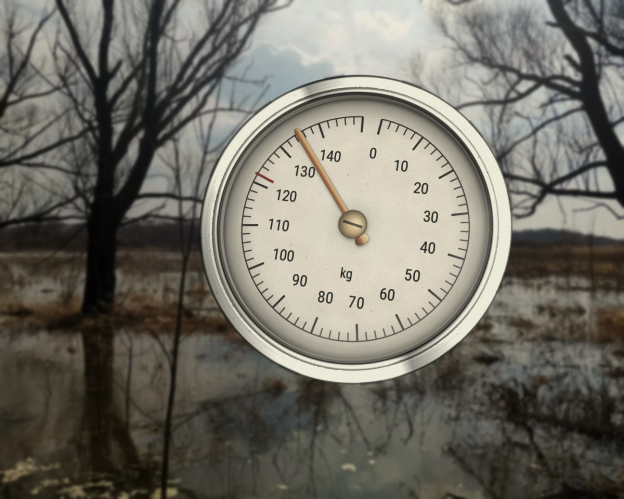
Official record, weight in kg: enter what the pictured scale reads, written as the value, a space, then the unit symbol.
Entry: 135 kg
